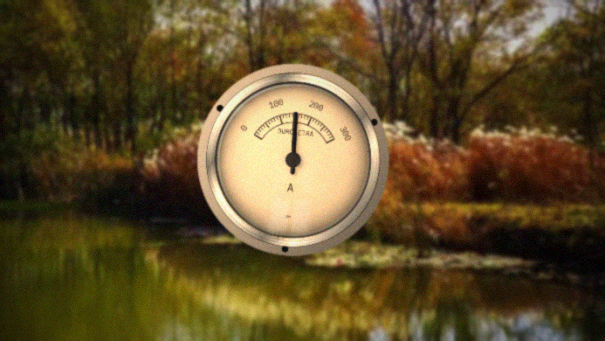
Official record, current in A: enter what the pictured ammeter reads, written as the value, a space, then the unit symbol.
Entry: 150 A
